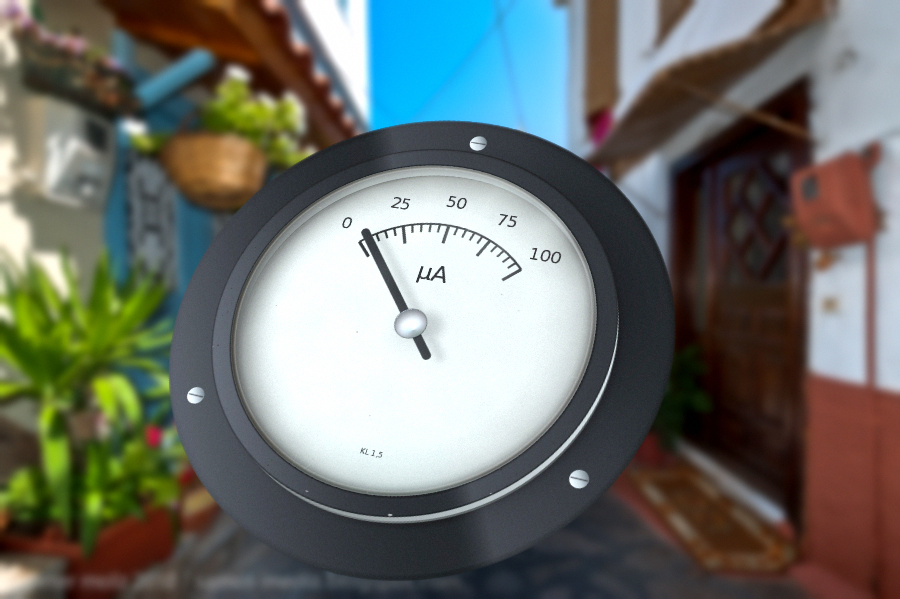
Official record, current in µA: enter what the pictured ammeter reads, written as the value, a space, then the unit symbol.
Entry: 5 µA
